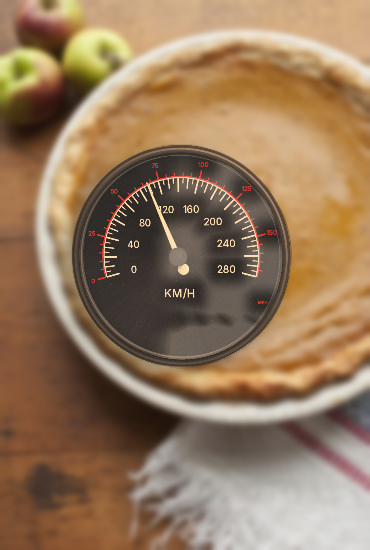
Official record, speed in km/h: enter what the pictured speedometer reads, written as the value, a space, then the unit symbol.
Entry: 110 km/h
